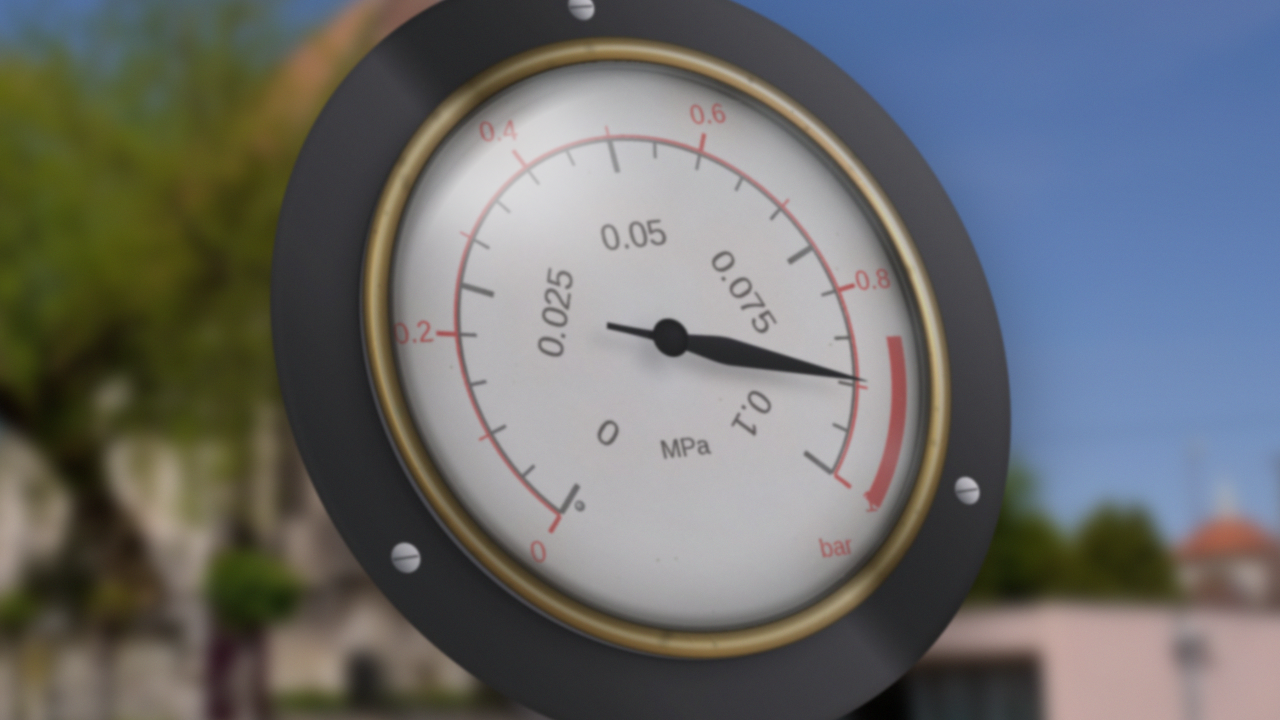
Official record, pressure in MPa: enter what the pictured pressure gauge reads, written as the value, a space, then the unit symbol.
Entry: 0.09 MPa
